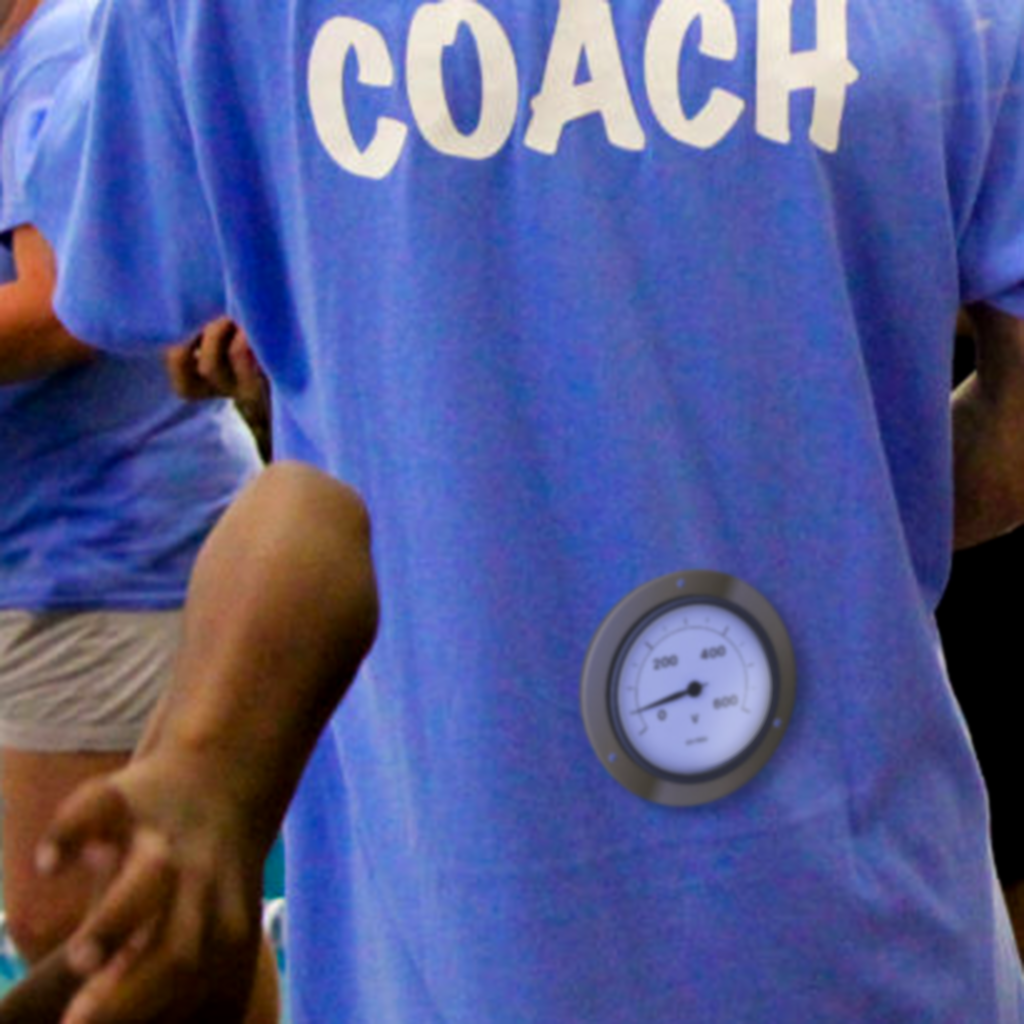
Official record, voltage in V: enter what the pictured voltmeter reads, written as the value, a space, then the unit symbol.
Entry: 50 V
